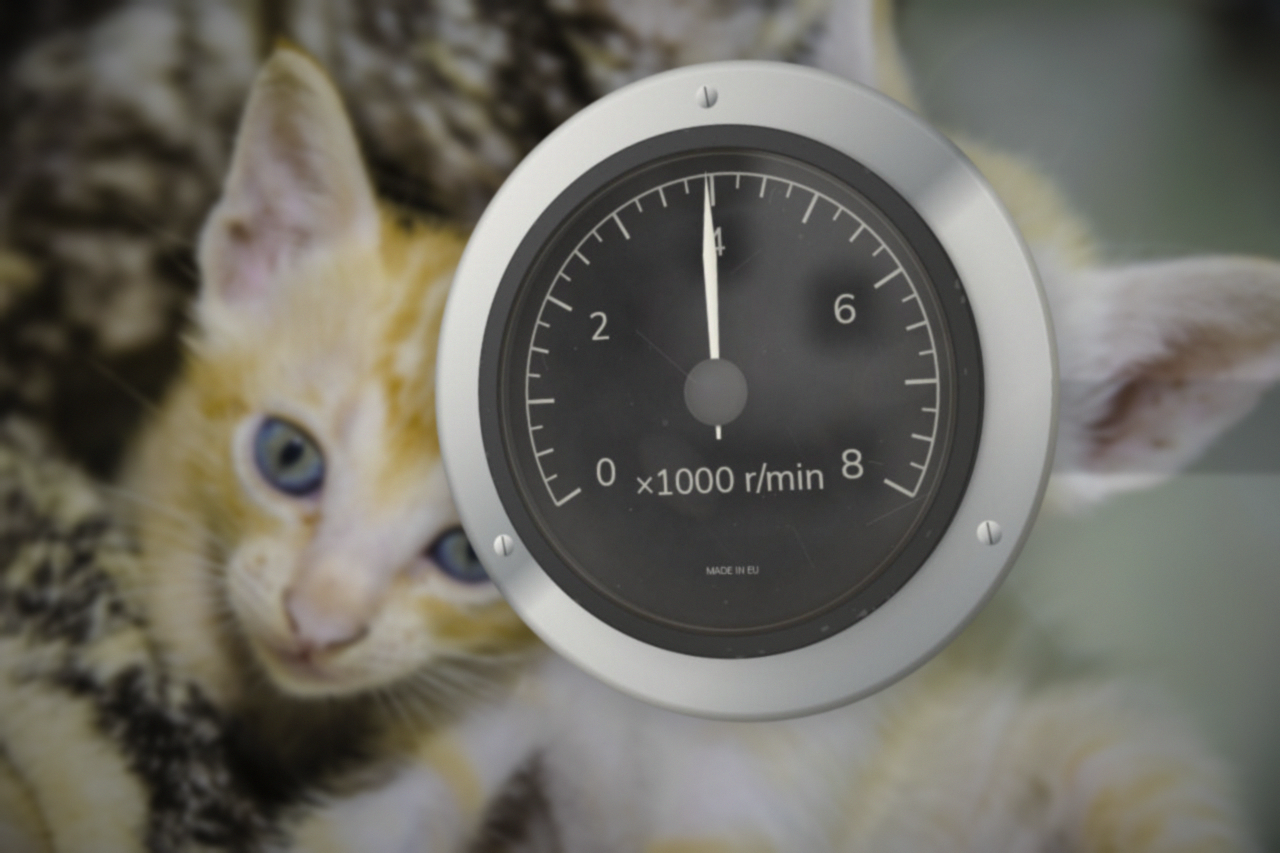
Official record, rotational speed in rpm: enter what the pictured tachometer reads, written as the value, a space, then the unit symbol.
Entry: 4000 rpm
